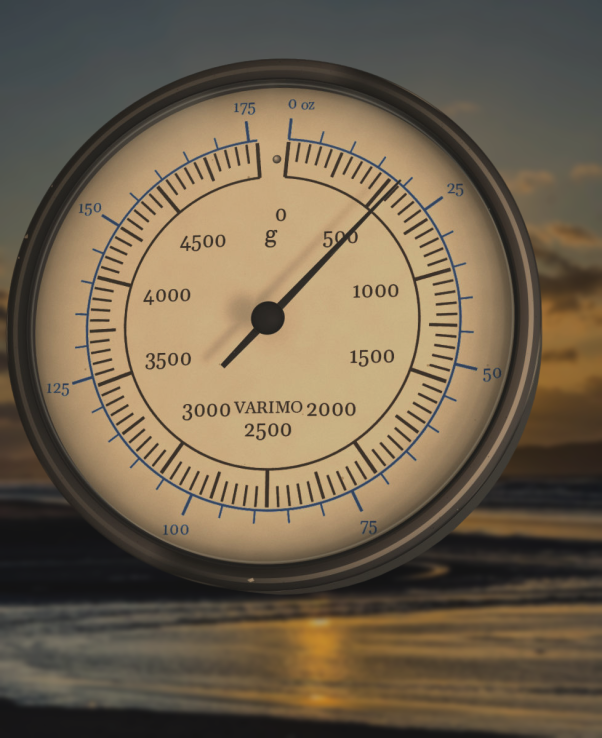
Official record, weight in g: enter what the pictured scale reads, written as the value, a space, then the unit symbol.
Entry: 550 g
